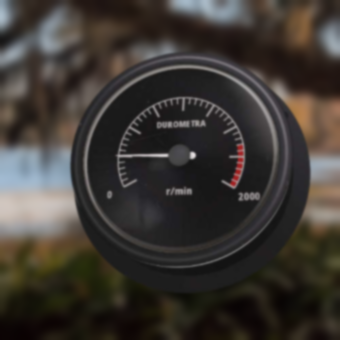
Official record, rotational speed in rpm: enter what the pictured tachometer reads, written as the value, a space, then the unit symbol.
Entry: 250 rpm
